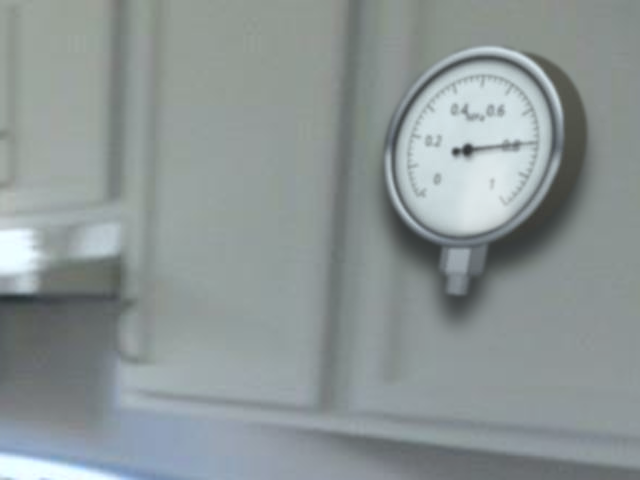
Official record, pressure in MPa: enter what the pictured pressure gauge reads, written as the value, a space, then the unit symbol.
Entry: 0.8 MPa
